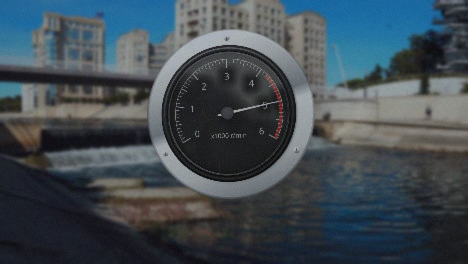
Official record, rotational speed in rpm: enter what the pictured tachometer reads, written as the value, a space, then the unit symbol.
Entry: 5000 rpm
